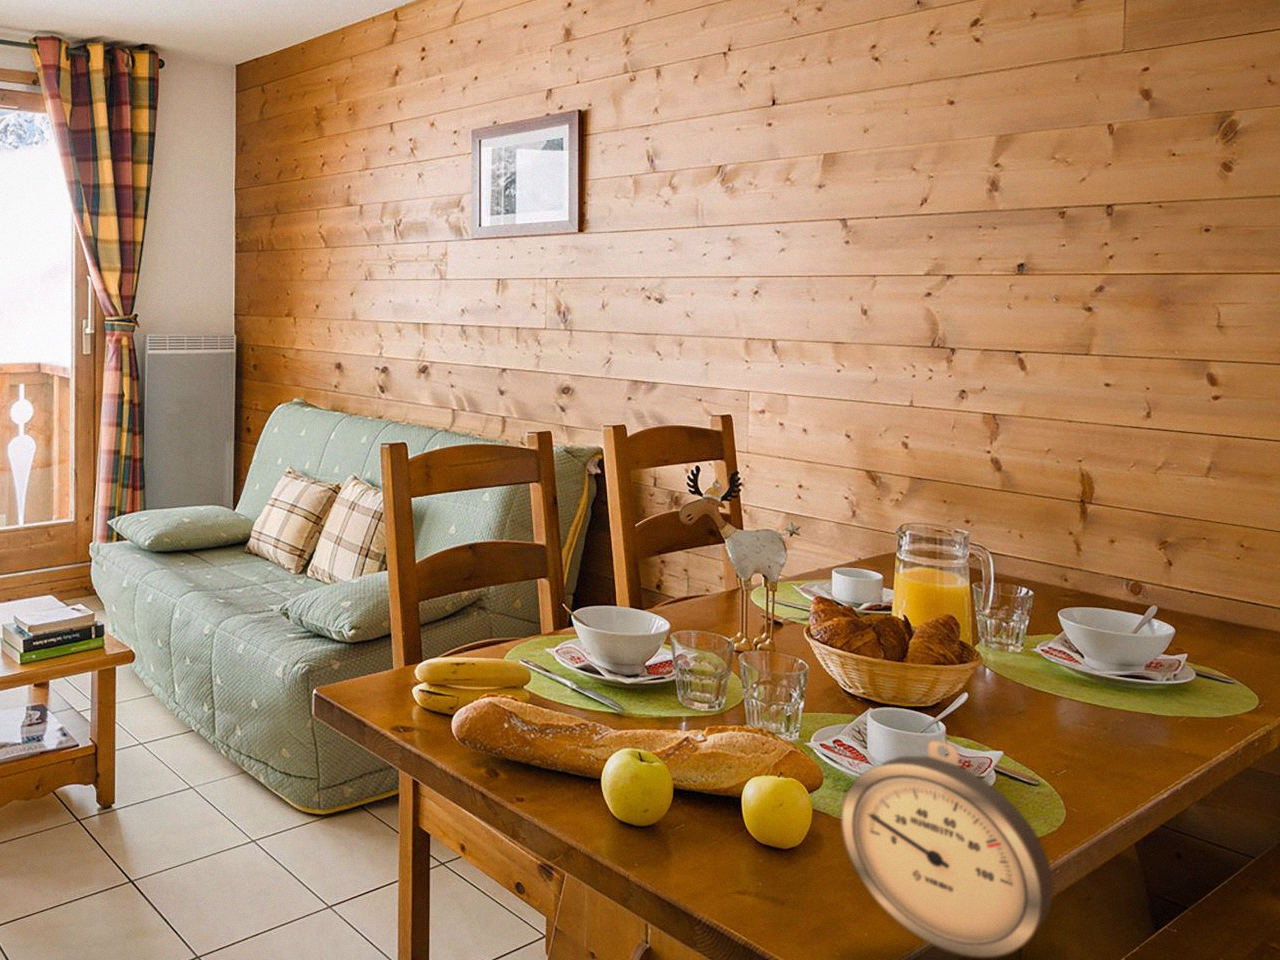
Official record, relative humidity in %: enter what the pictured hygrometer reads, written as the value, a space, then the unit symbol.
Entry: 10 %
